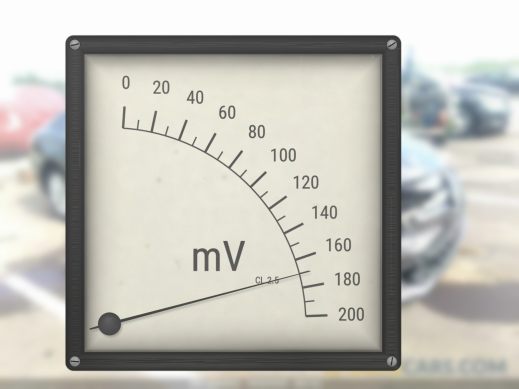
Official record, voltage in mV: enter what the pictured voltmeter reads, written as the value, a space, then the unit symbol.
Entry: 170 mV
